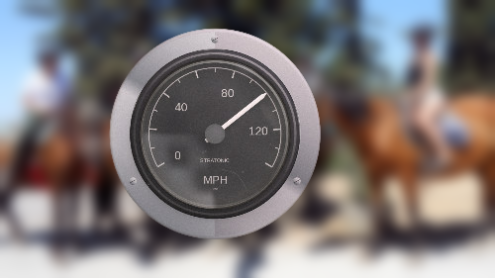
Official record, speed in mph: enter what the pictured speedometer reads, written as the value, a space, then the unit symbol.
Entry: 100 mph
